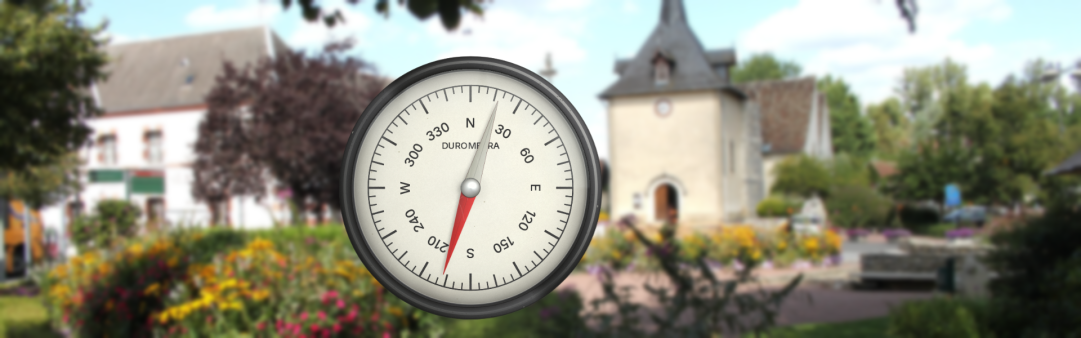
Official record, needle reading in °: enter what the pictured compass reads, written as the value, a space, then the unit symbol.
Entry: 197.5 °
